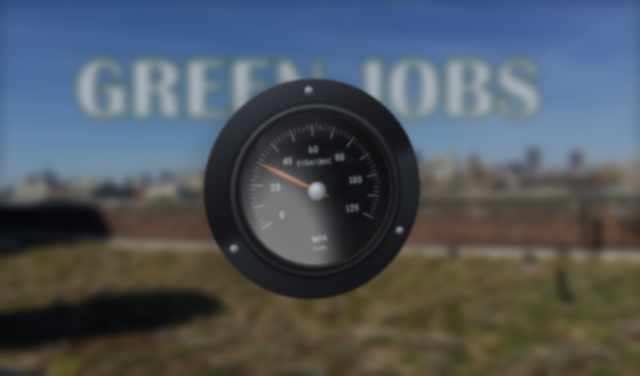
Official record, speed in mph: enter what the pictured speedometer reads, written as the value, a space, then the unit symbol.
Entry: 30 mph
